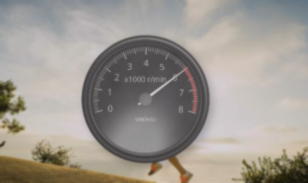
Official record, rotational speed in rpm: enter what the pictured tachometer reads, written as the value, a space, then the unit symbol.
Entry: 6000 rpm
